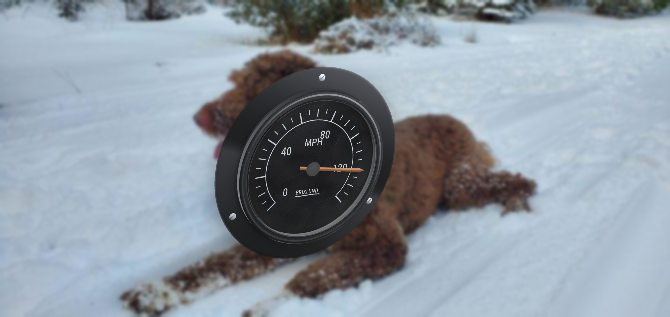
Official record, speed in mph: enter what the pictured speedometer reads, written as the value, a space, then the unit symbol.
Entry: 120 mph
